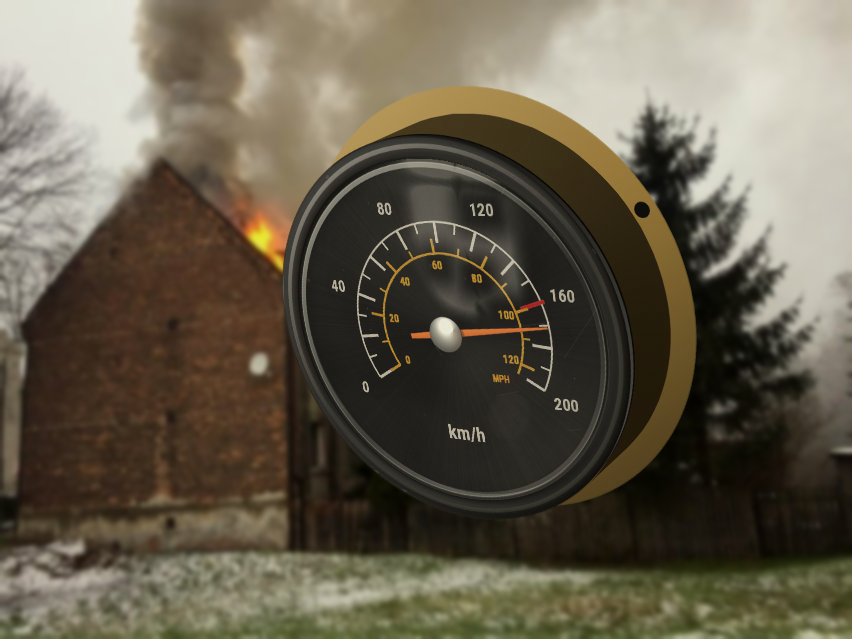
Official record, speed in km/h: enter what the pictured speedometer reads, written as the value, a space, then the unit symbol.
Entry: 170 km/h
